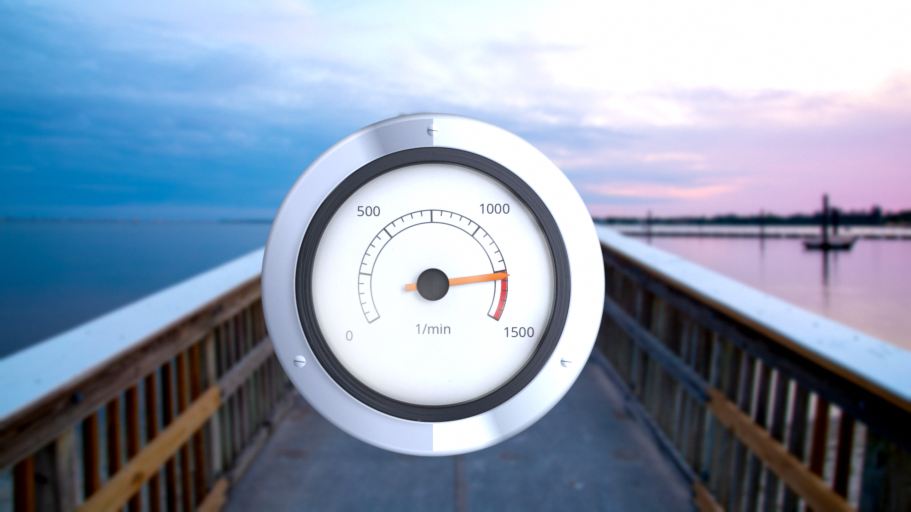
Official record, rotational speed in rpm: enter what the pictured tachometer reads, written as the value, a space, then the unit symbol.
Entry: 1275 rpm
